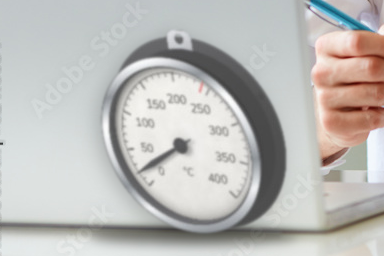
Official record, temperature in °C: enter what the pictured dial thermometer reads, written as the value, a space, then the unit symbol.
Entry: 20 °C
